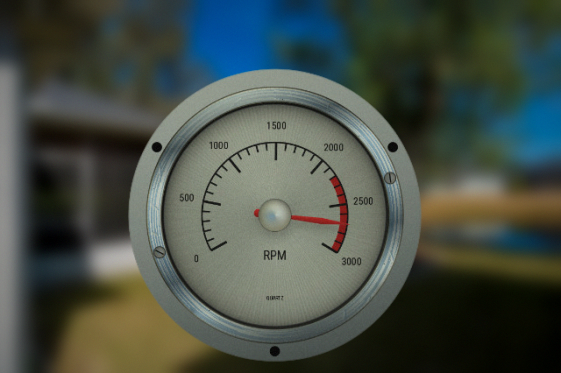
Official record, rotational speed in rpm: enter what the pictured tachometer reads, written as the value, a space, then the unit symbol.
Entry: 2700 rpm
